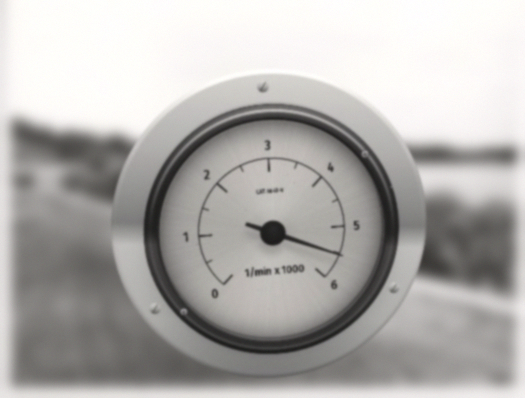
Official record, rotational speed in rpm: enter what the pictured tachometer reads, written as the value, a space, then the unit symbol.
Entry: 5500 rpm
